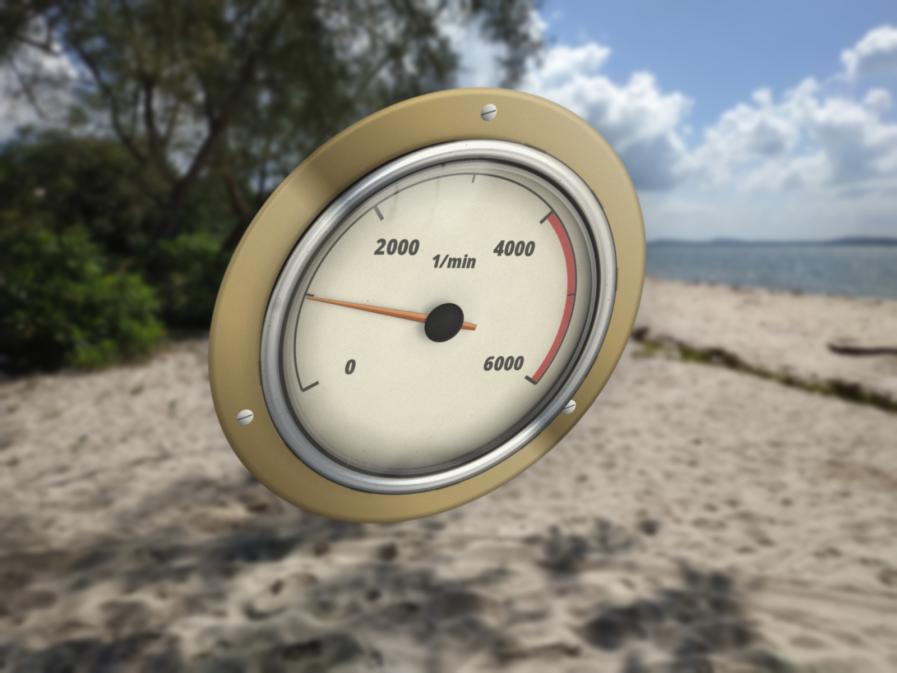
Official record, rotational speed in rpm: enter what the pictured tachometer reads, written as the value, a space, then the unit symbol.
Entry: 1000 rpm
